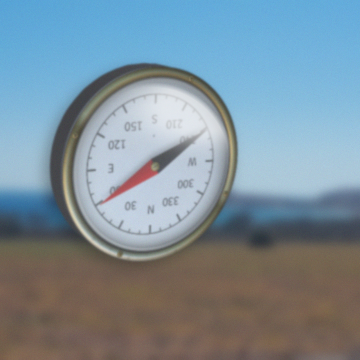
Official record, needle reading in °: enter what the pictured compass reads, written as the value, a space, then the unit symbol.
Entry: 60 °
